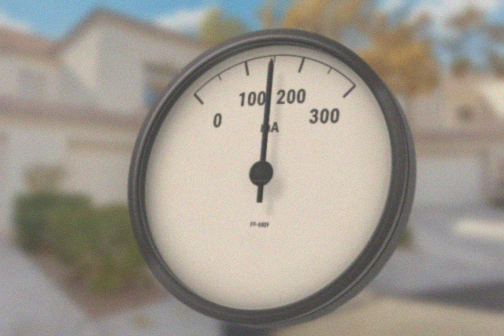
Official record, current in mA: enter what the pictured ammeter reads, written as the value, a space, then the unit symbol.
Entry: 150 mA
